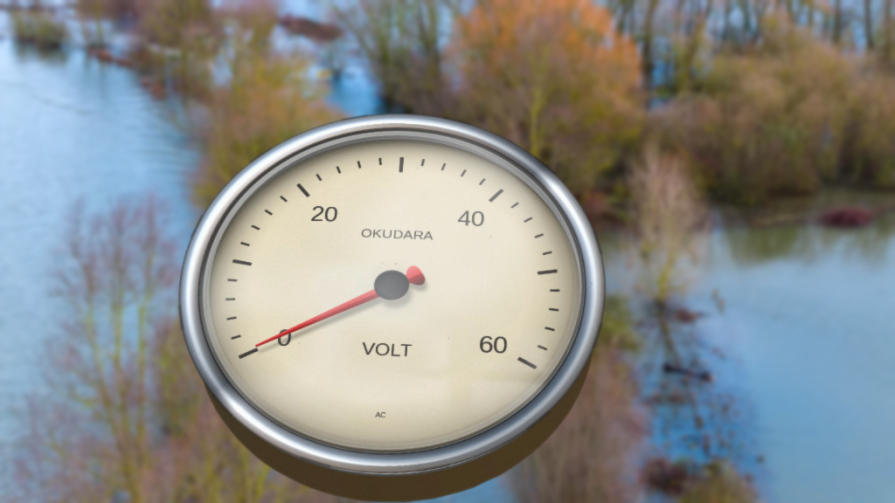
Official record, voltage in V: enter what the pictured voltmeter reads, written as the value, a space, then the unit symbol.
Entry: 0 V
